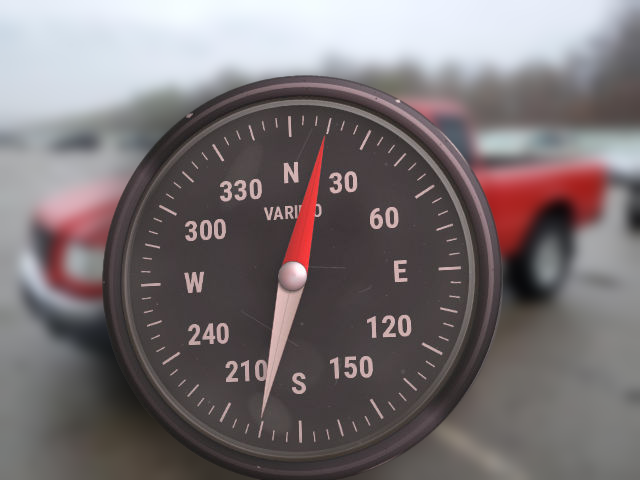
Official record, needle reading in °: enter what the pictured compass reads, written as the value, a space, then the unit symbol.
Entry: 15 °
